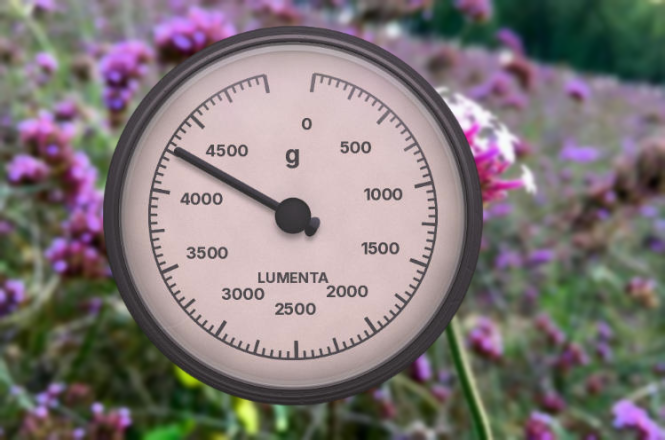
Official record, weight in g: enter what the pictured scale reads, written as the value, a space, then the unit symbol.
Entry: 4275 g
